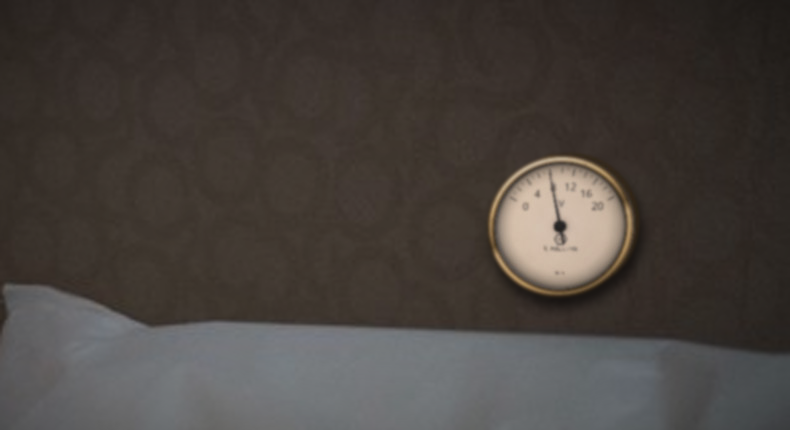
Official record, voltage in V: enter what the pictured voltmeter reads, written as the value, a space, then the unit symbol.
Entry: 8 V
